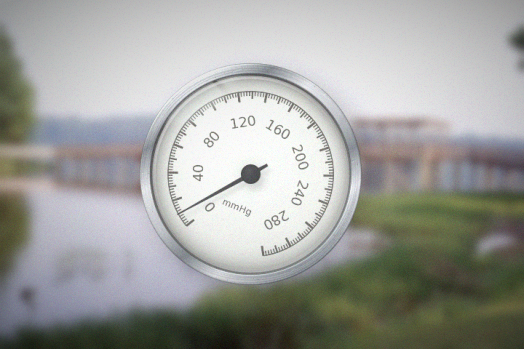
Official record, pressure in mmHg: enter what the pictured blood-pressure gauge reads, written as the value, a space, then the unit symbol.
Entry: 10 mmHg
